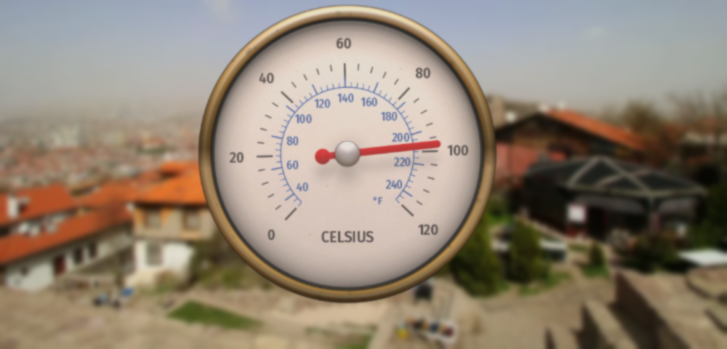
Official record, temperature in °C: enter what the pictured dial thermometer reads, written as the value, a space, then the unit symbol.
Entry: 98 °C
